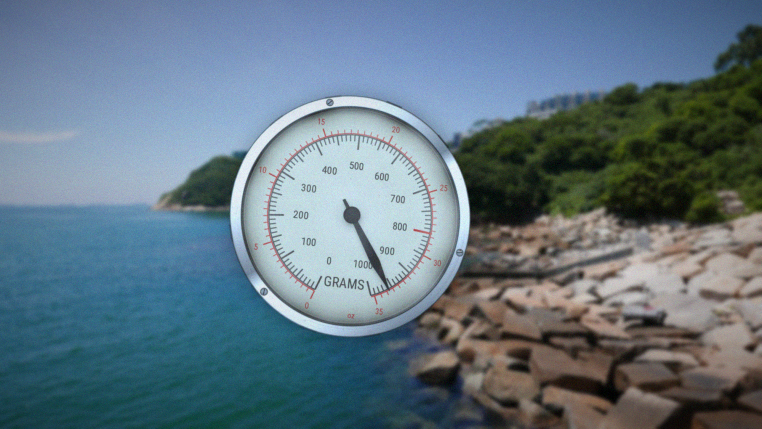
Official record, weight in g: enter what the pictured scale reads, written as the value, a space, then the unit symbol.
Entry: 960 g
